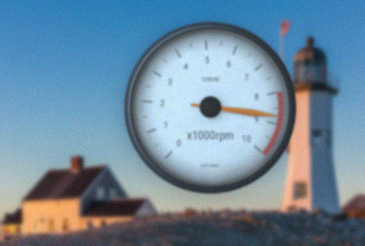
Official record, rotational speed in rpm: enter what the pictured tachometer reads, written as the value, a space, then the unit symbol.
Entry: 8750 rpm
